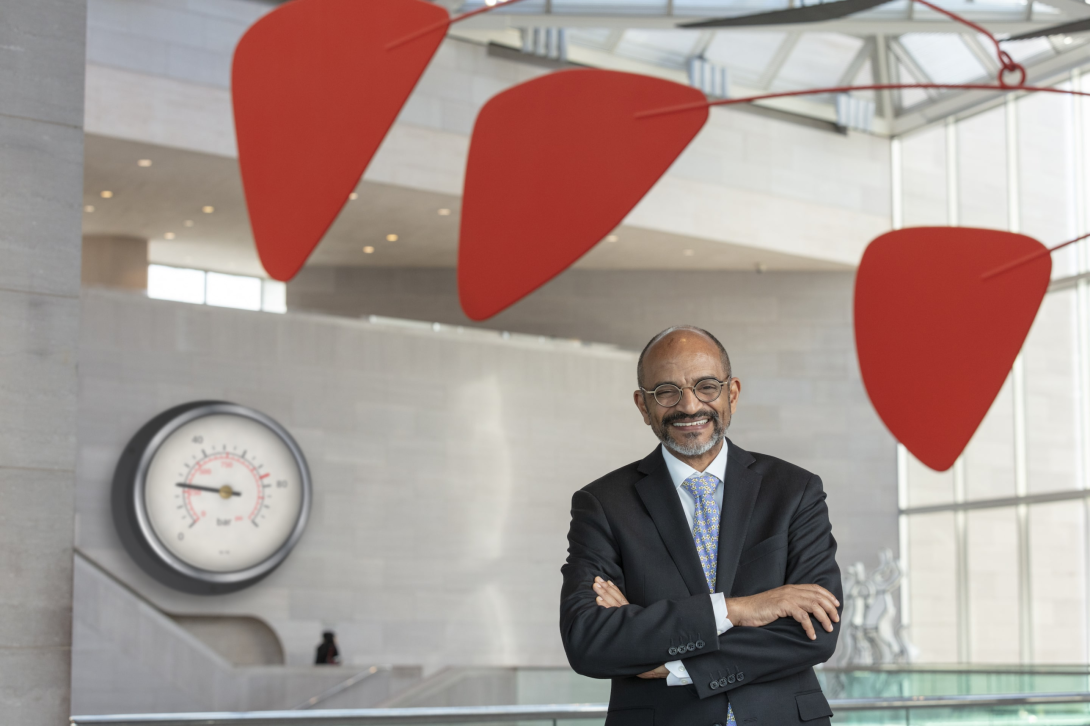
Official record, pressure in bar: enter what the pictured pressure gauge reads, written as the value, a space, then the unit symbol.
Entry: 20 bar
